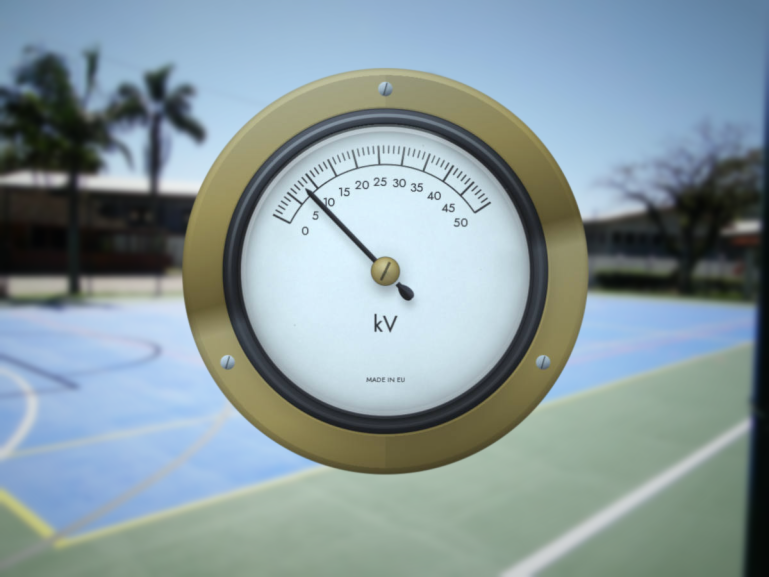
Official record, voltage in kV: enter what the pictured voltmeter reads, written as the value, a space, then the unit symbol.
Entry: 8 kV
